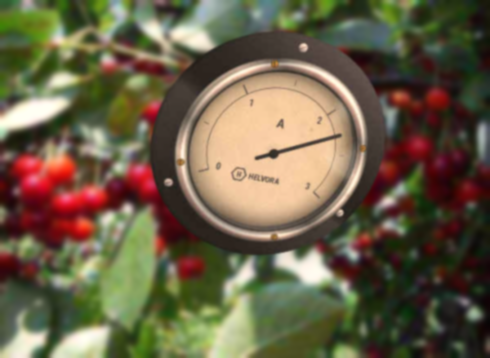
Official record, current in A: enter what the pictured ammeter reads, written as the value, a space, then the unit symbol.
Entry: 2.25 A
